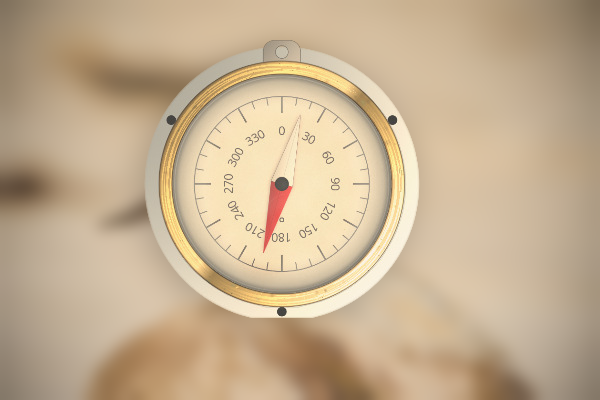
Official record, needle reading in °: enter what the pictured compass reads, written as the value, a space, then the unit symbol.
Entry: 195 °
